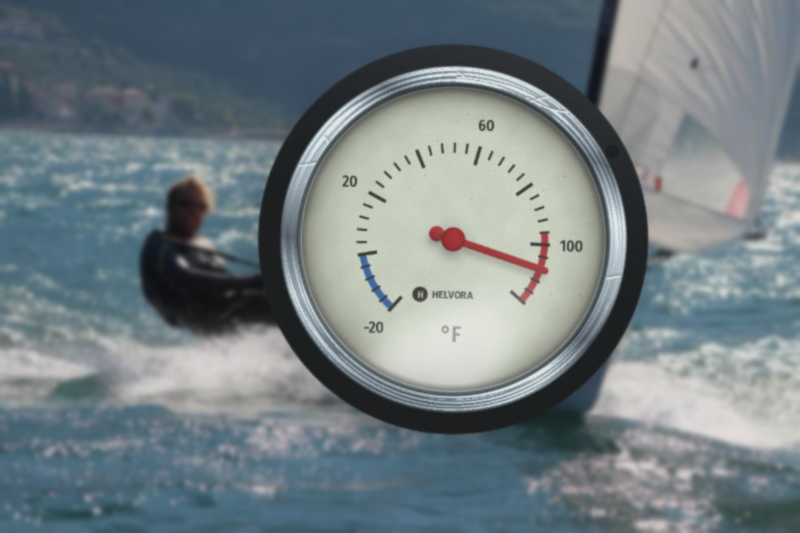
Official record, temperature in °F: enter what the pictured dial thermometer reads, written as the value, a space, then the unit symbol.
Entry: 108 °F
